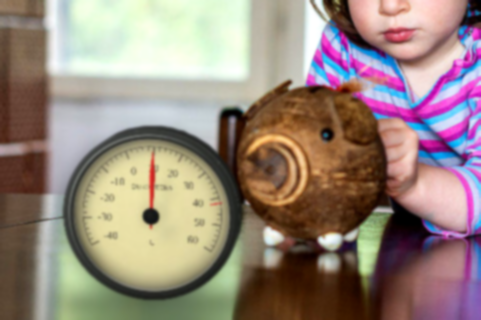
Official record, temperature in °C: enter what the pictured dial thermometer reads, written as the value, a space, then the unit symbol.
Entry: 10 °C
